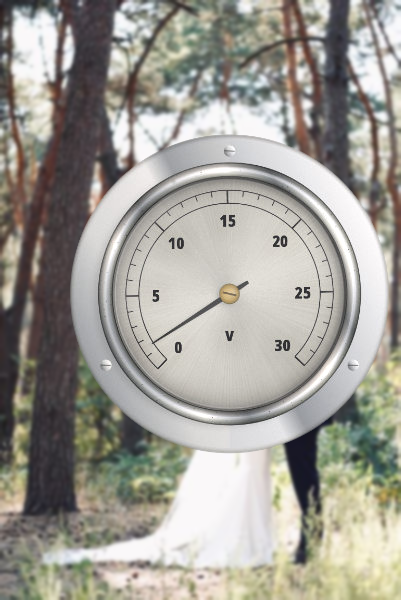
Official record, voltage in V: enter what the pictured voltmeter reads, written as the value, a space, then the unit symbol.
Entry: 1.5 V
